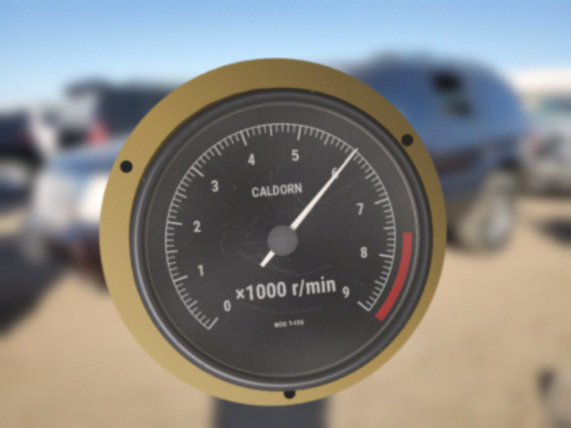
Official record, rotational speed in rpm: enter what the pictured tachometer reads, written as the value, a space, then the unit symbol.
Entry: 6000 rpm
